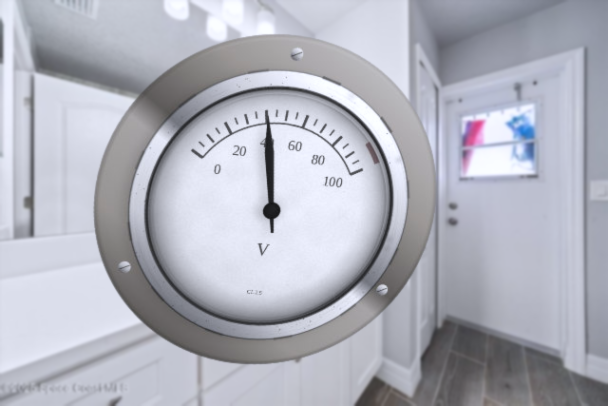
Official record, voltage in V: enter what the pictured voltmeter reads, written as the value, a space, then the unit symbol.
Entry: 40 V
